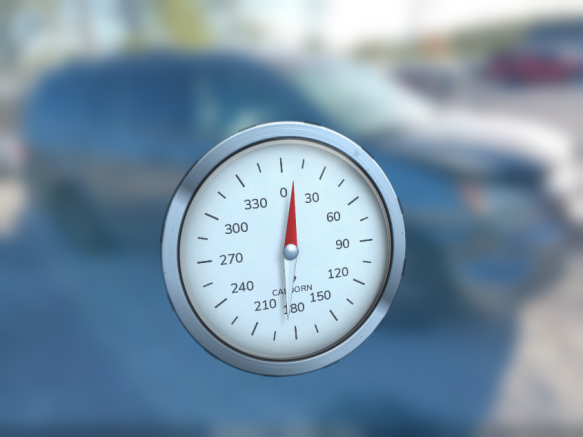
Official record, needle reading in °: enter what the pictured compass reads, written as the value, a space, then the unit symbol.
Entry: 7.5 °
